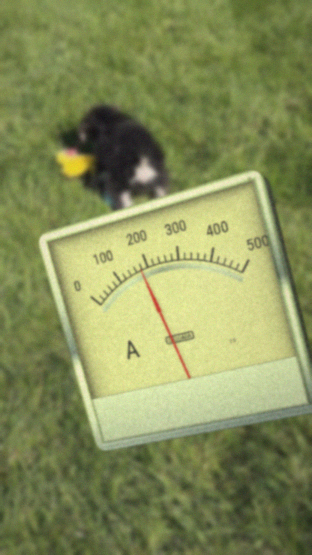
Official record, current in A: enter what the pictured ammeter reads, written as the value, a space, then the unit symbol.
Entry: 180 A
